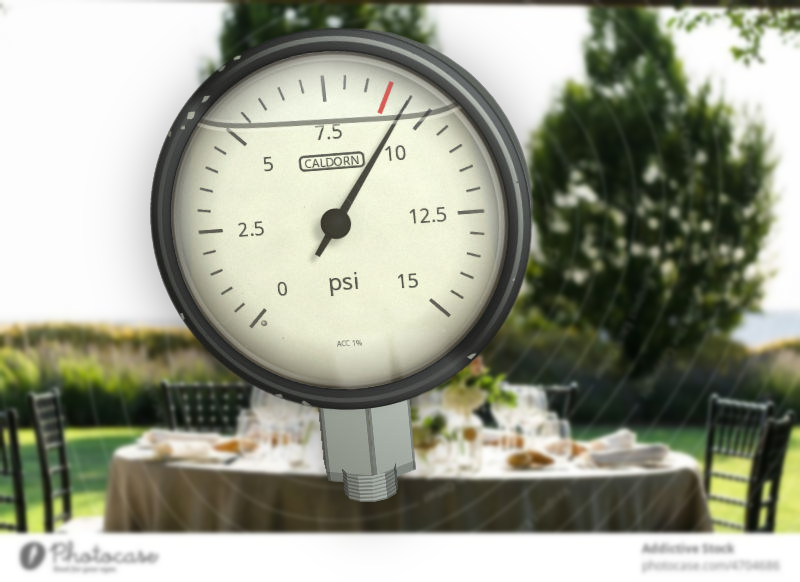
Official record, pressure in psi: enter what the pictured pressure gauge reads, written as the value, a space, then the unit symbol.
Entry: 9.5 psi
